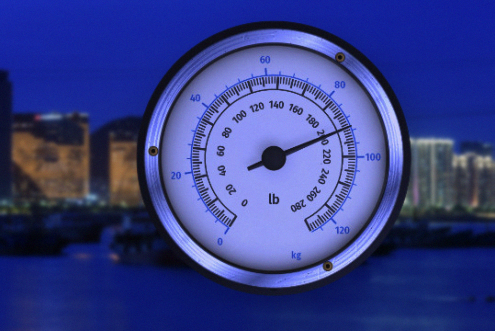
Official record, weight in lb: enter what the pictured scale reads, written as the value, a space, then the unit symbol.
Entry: 200 lb
